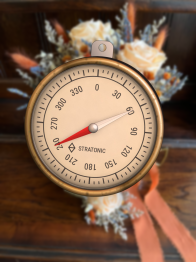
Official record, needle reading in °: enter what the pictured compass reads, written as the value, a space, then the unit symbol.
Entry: 240 °
